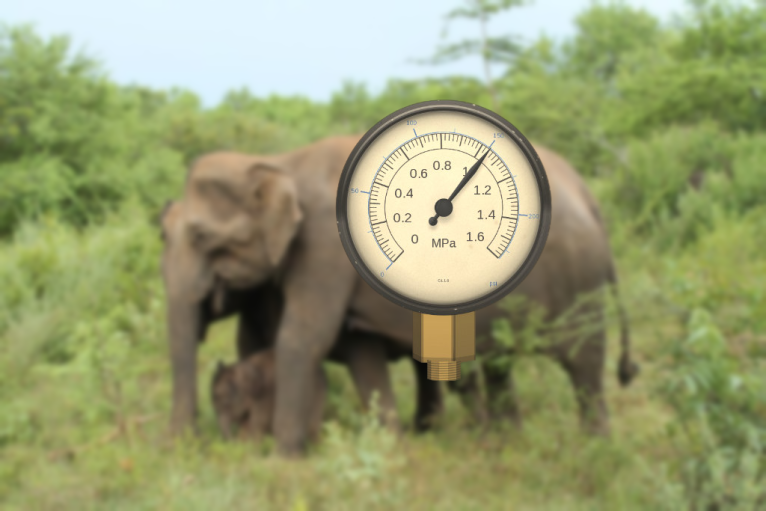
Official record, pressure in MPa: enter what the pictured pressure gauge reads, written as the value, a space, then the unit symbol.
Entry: 1.04 MPa
